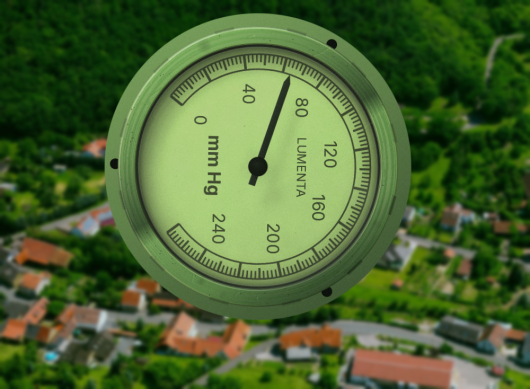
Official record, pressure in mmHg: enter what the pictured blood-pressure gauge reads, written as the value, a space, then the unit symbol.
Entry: 64 mmHg
